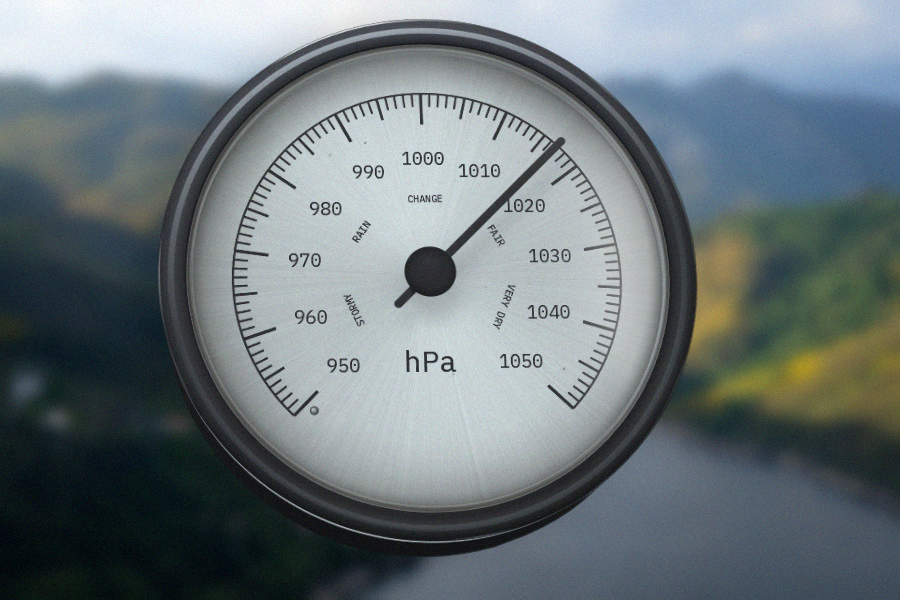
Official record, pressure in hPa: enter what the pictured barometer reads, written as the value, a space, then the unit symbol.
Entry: 1017 hPa
